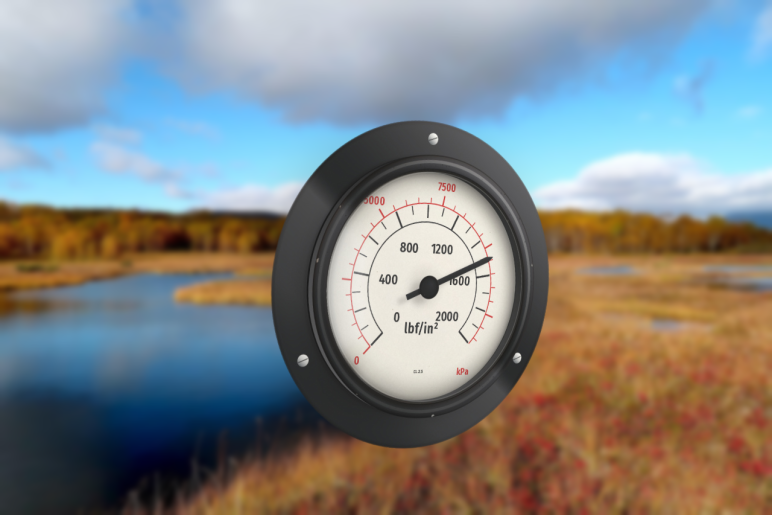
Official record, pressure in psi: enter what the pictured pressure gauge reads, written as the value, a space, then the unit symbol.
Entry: 1500 psi
